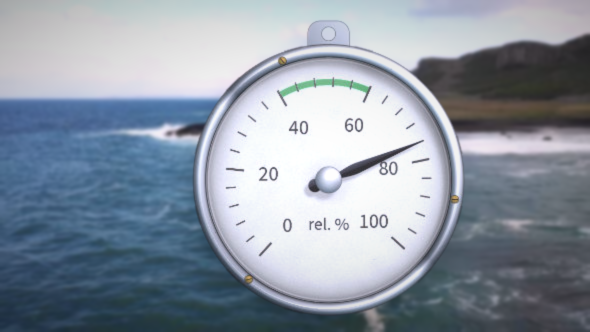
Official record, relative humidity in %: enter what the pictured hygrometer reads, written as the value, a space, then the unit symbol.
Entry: 76 %
